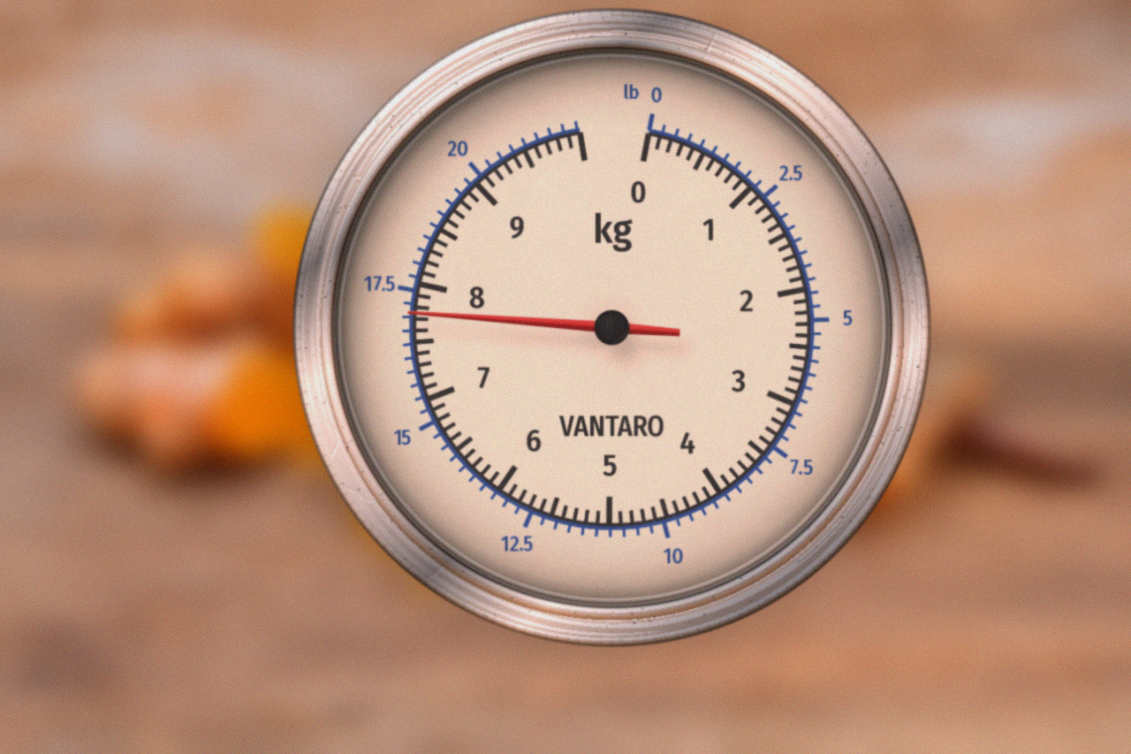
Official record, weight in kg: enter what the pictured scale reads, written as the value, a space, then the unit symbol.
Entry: 7.75 kg
